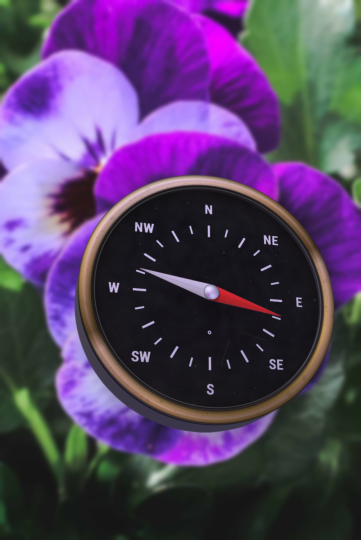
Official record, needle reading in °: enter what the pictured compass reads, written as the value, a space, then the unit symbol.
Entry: 105 °
